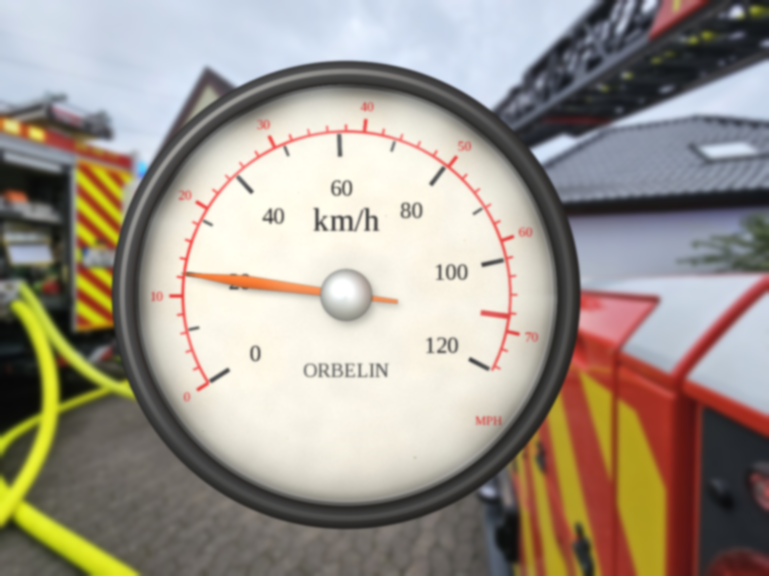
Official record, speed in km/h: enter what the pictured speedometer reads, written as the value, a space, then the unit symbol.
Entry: 20 km/h
